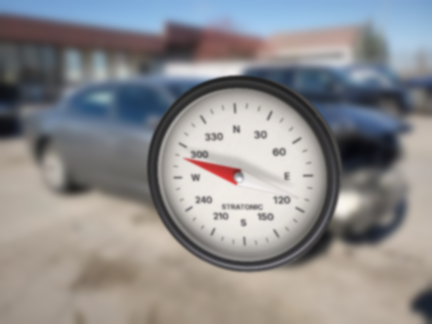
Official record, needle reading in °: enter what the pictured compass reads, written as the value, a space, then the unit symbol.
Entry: 290 °
